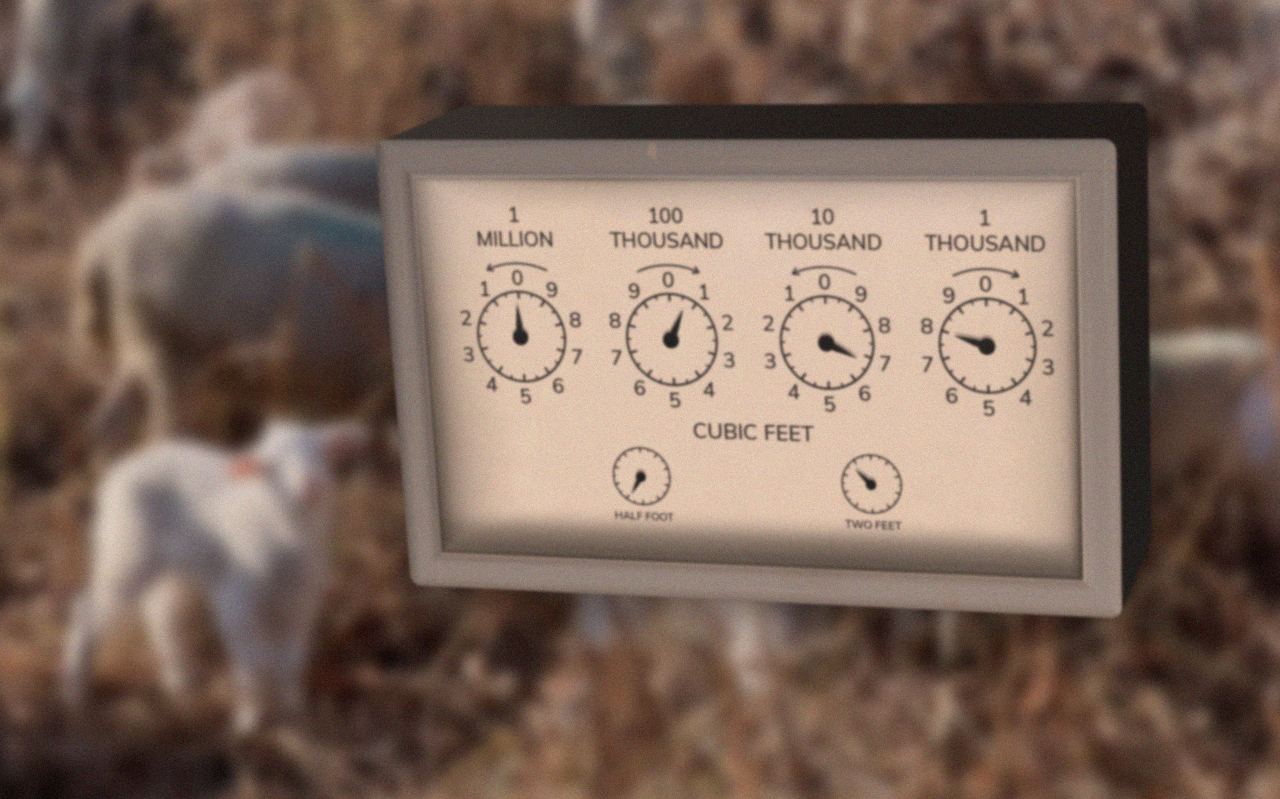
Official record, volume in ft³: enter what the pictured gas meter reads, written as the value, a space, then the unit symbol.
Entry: 6800 ft³
